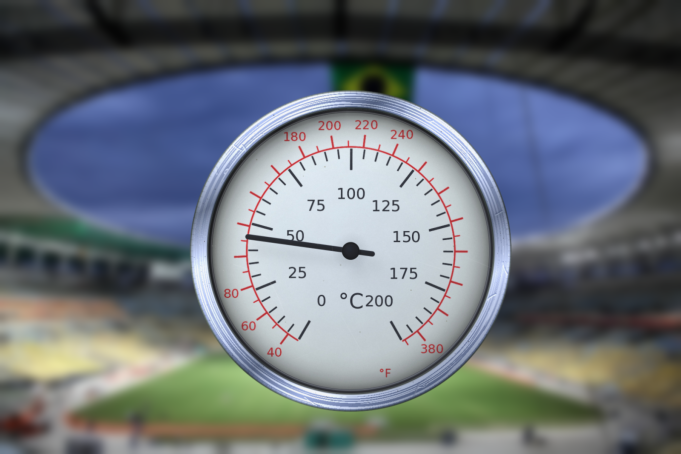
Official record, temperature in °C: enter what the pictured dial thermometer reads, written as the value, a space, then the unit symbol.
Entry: 45 °C
